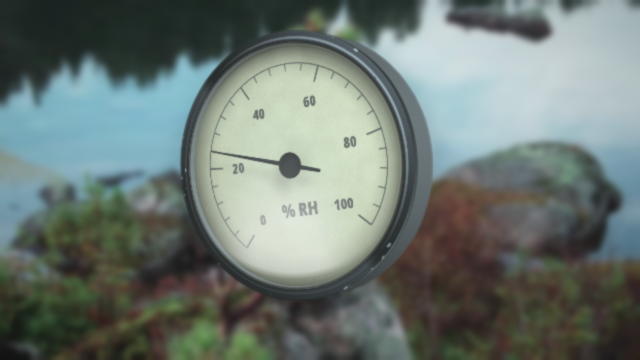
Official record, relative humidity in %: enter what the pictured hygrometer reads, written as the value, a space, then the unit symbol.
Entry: 24 %
